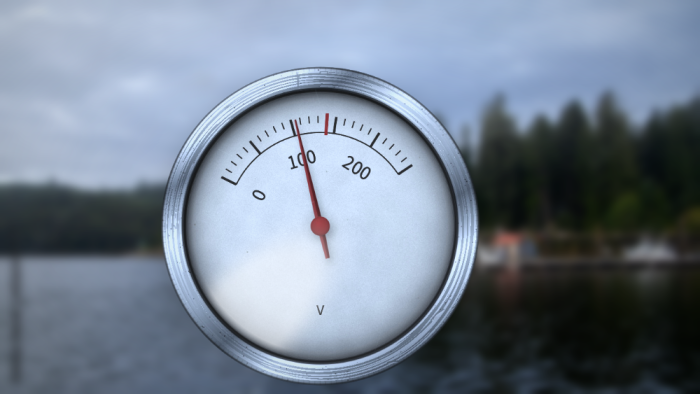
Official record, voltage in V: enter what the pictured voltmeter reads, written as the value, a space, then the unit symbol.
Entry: 105 V
